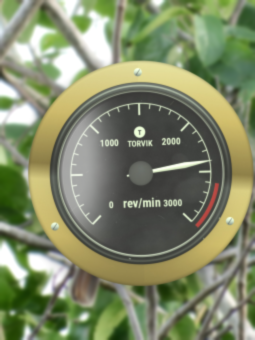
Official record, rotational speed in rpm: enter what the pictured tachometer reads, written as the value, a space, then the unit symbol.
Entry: 2400 rpm
